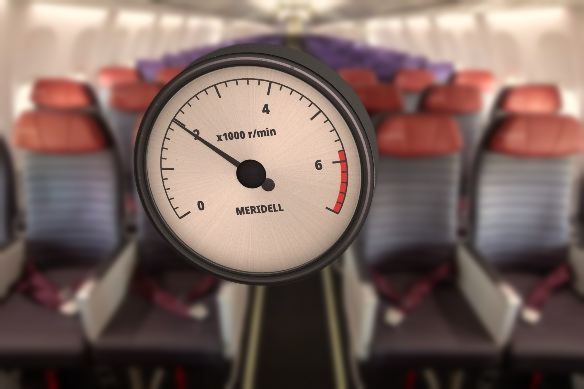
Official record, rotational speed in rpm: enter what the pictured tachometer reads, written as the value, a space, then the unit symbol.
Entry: 2000 rpm
